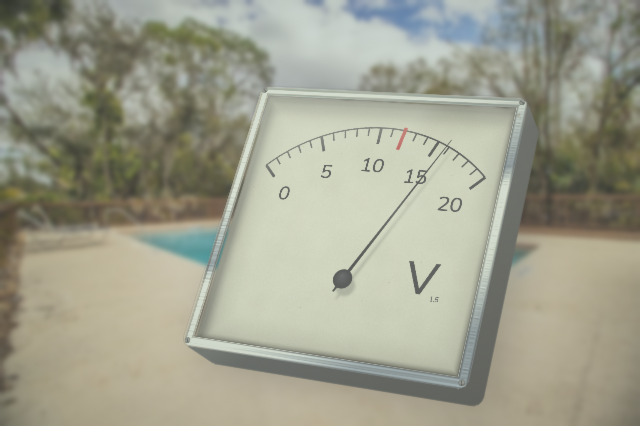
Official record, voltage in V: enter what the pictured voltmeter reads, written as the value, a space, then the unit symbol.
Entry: 16 V
